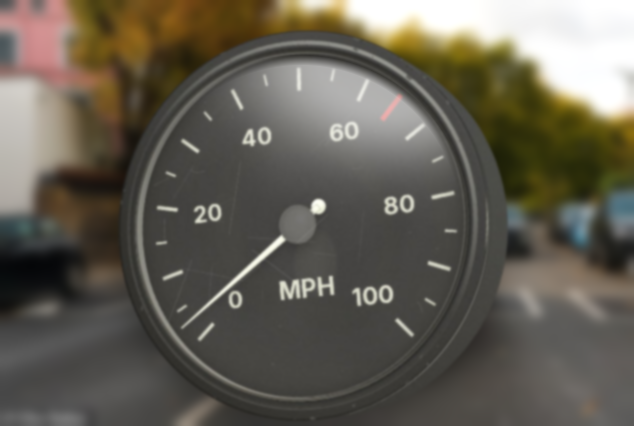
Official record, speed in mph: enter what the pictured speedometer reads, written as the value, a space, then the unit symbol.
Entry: 2.5 mph
